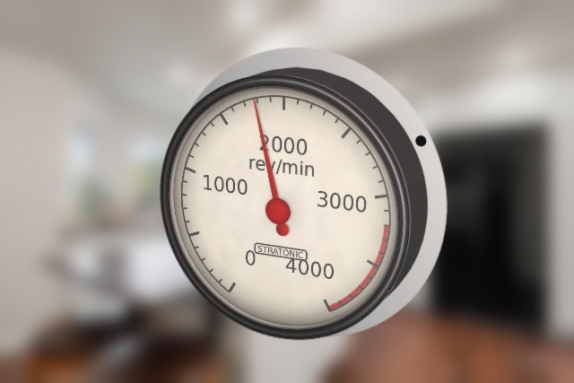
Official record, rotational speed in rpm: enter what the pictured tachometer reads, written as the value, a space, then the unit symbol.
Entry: 1800 rpm
